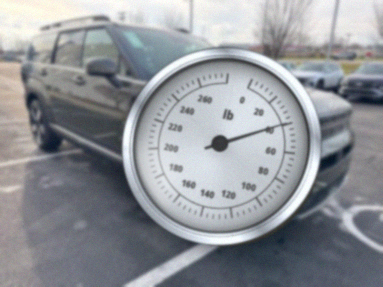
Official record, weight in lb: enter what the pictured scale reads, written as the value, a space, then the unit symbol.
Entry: 40 lb
